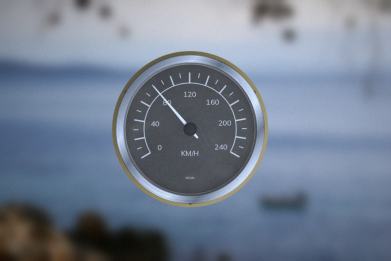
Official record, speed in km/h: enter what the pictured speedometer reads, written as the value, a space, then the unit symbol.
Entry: 80 km/h
